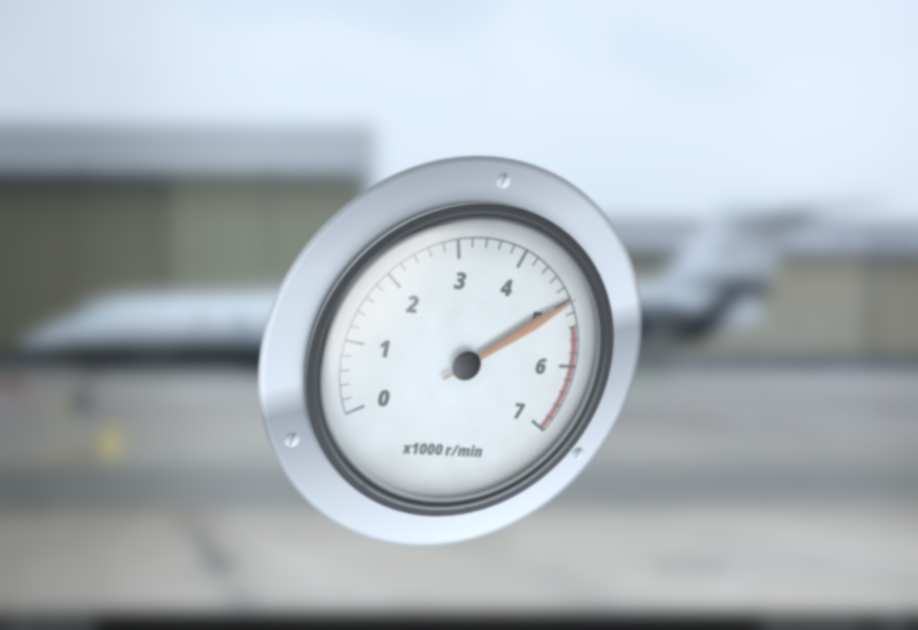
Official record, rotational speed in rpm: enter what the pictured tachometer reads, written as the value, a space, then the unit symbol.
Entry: 5000 rpm
